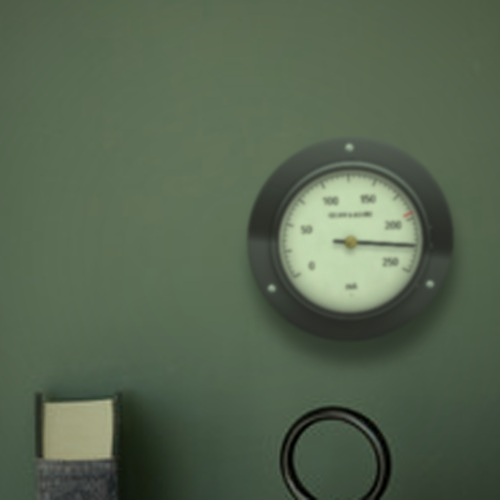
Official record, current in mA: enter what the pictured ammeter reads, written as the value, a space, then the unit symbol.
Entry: 225 mA
